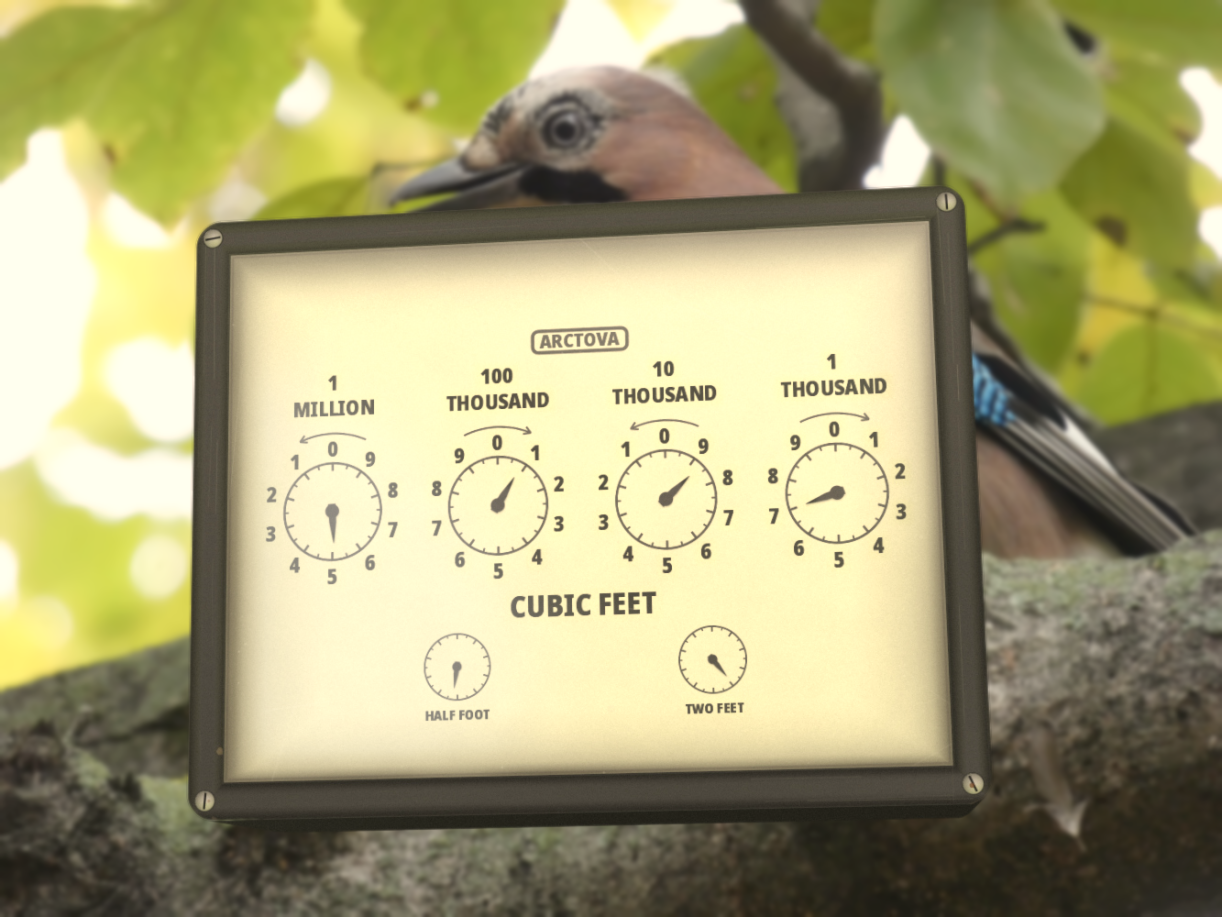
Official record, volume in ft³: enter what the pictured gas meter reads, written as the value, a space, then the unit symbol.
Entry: 508700 ft³
